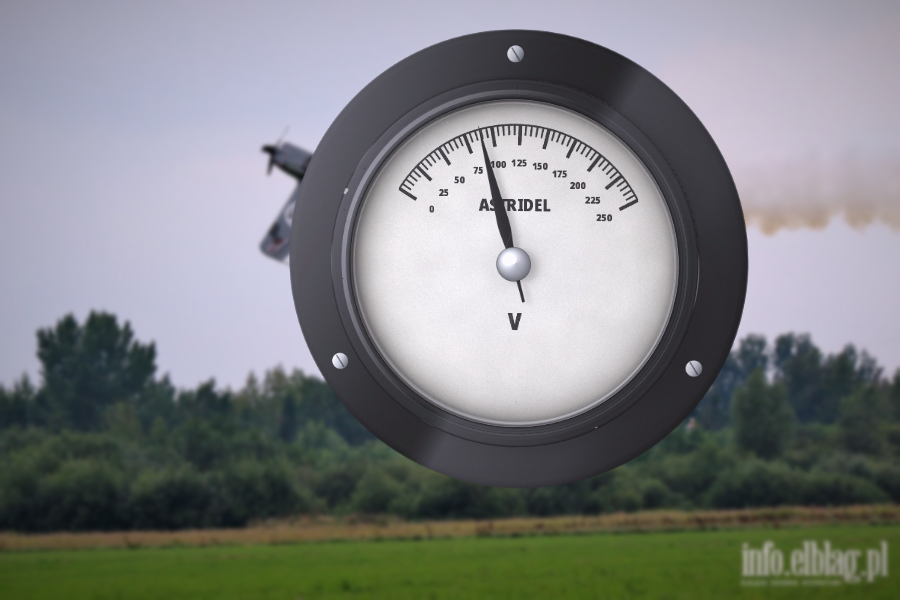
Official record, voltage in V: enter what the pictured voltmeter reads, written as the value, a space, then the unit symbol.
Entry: 90 V
